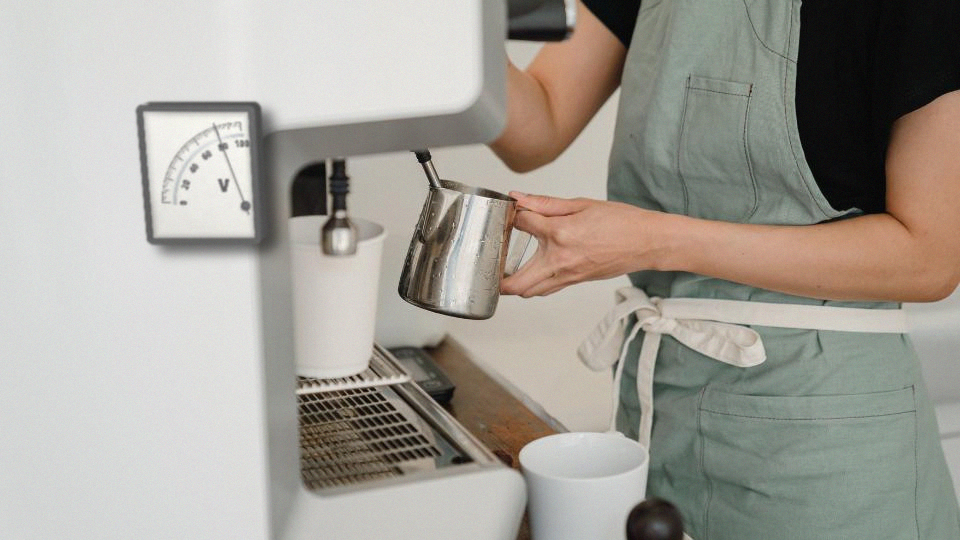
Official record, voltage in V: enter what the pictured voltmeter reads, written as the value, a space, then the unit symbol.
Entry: 80 V
